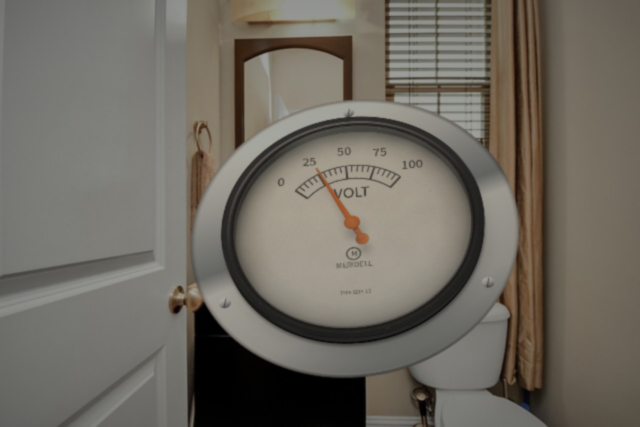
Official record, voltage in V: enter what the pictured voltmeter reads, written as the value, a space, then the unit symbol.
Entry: 25 V
